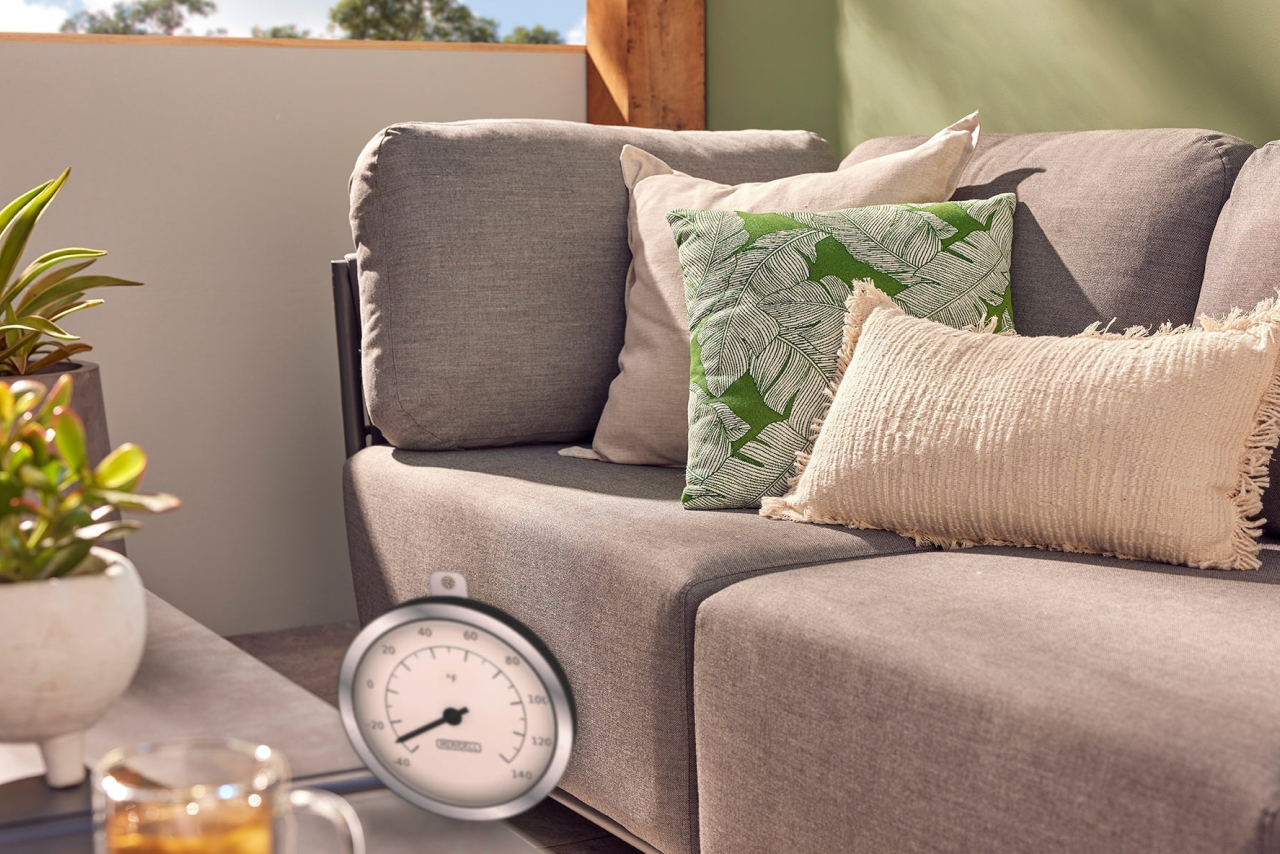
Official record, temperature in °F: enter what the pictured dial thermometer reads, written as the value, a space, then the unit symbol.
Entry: -30 °F
